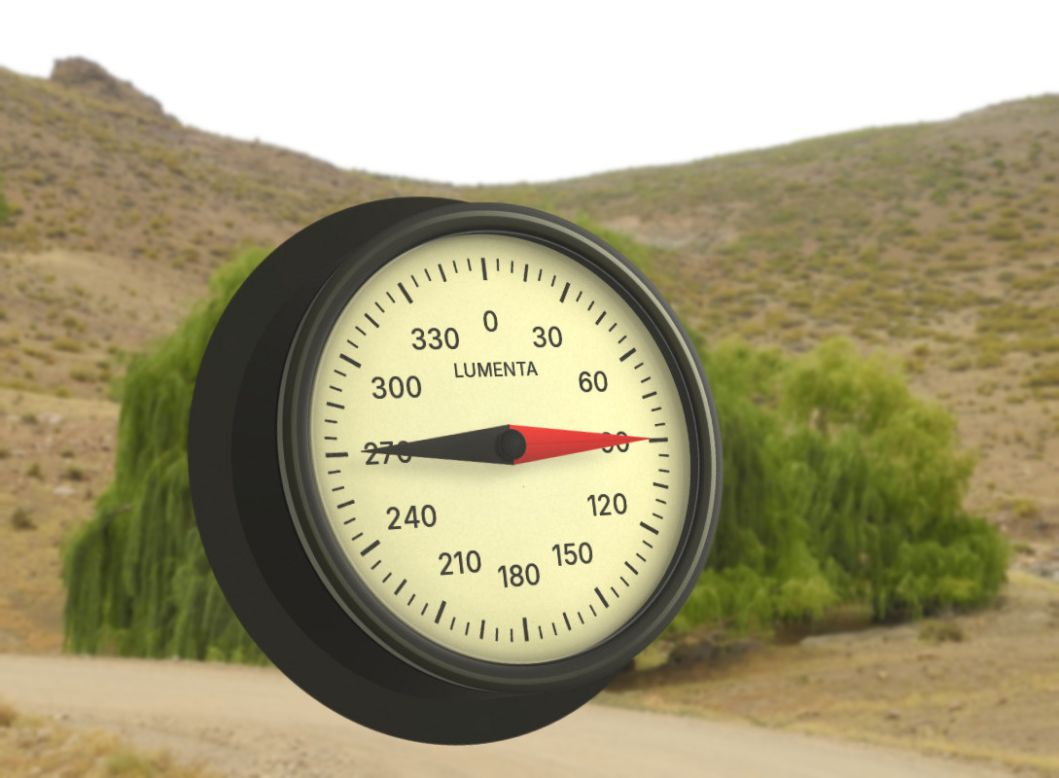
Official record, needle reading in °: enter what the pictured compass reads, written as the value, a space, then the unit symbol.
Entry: 90 °
